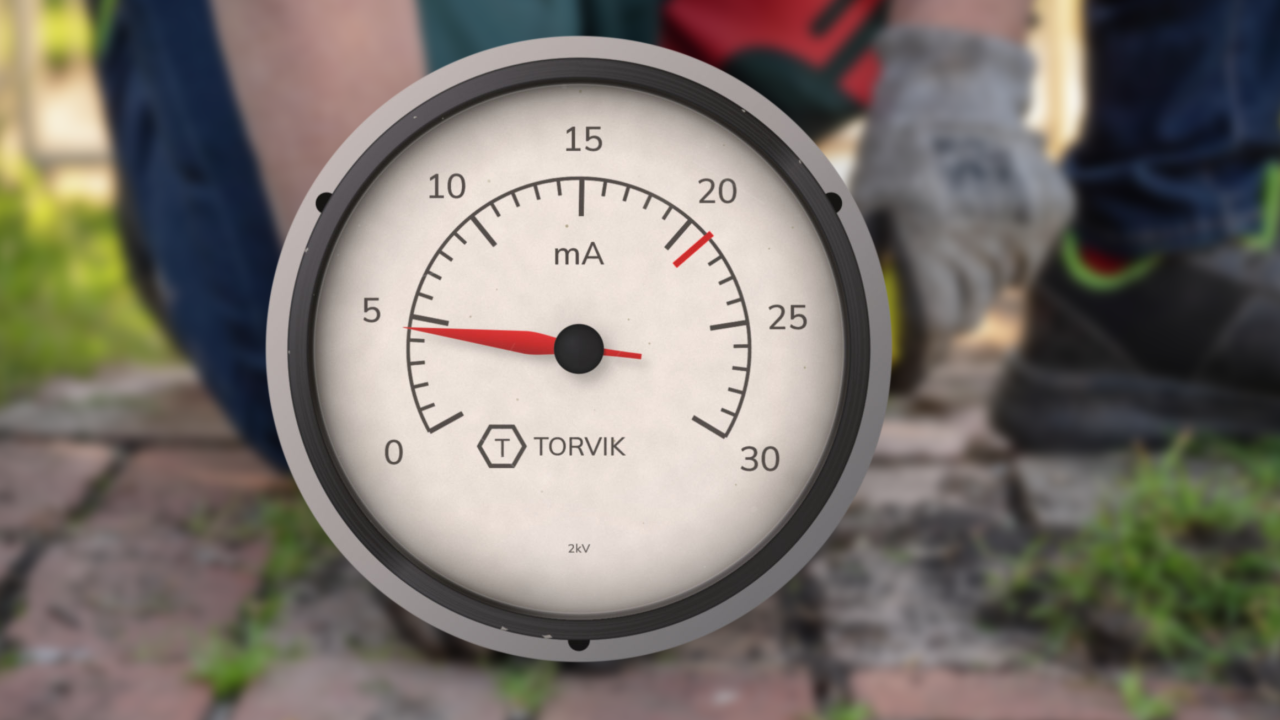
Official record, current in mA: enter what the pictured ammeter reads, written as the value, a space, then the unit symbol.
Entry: 4.5 mA
